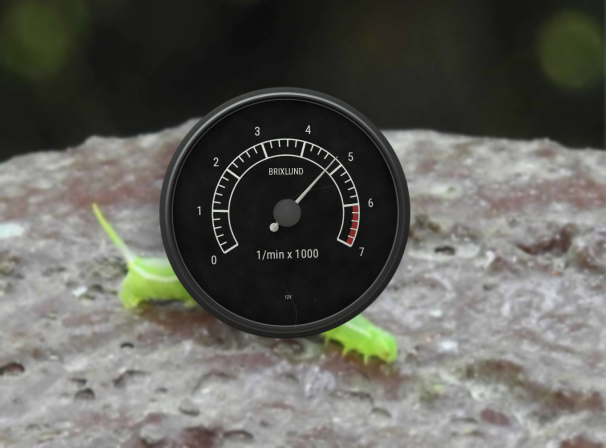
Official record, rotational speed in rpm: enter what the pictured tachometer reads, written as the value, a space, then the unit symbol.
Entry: 4800 rpm
